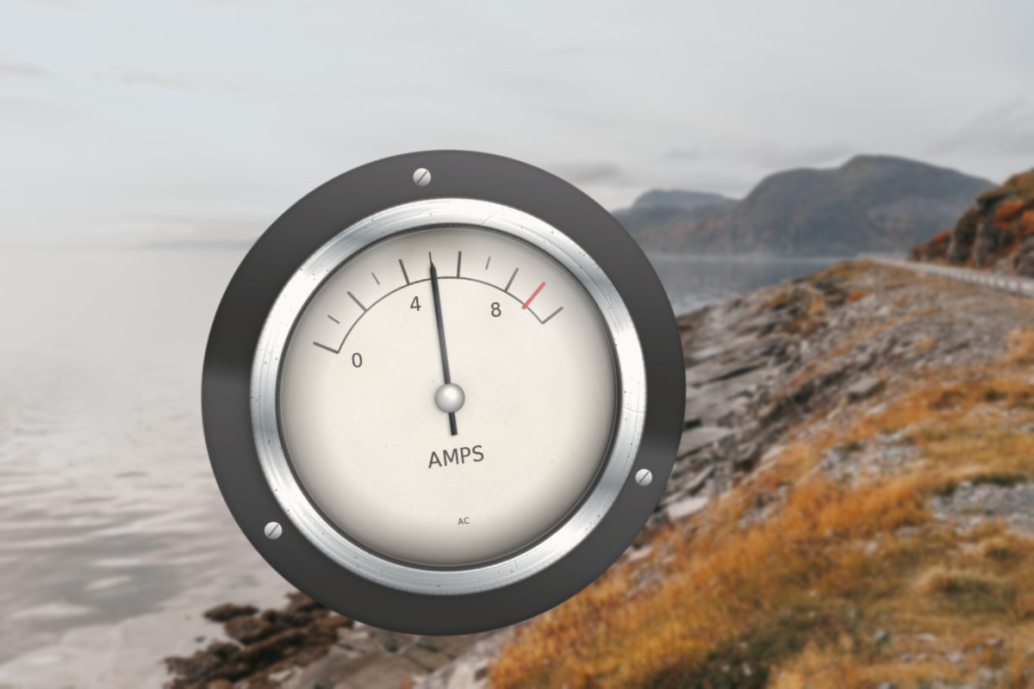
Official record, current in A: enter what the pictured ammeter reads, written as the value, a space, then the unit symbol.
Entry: 5 A
